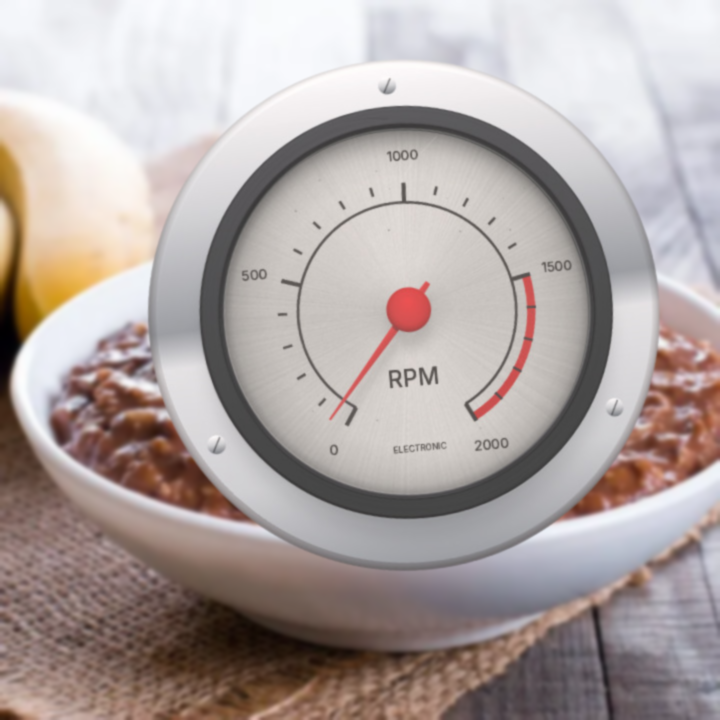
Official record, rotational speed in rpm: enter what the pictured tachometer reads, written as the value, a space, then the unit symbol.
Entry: 50 rpm
